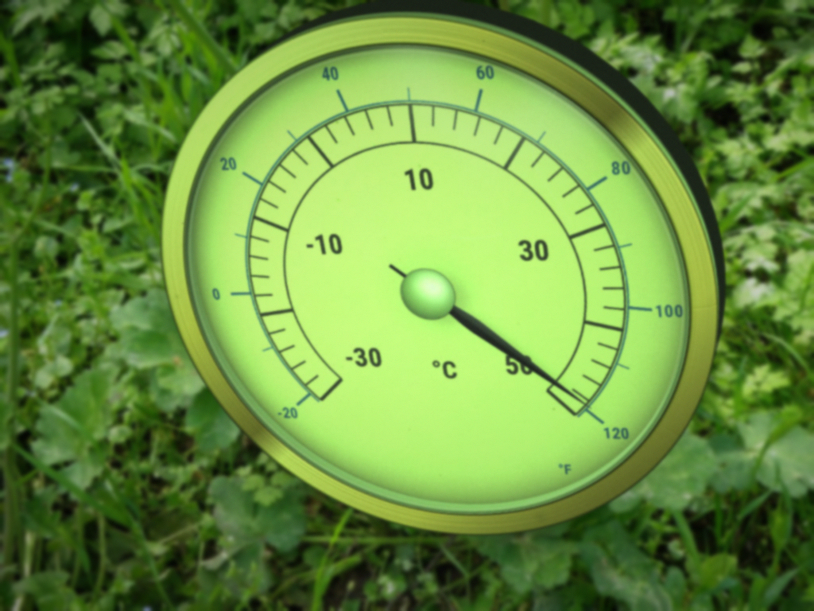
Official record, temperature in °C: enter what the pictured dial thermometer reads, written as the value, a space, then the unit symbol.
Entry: 48 °C
